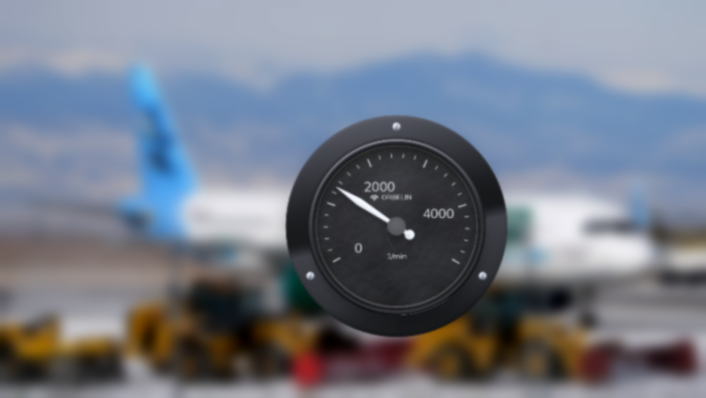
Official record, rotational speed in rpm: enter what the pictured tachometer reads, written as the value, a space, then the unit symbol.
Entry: 1300 rpm
